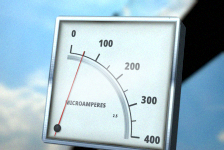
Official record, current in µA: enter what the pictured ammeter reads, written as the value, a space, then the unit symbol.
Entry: 50 µA
